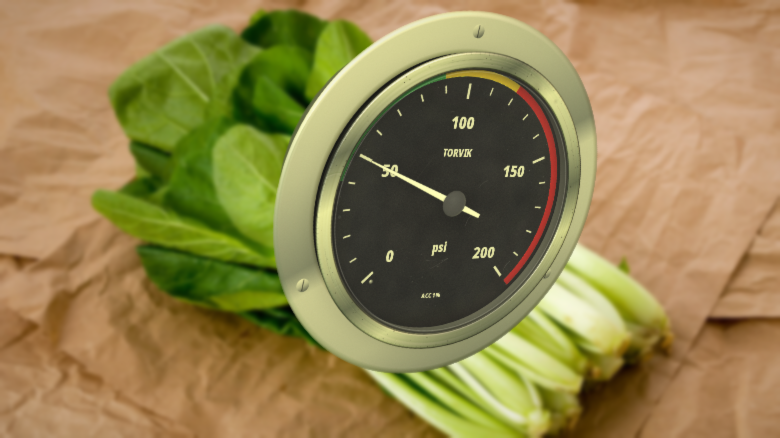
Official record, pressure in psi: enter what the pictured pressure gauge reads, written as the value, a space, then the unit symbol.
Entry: 50 psi
